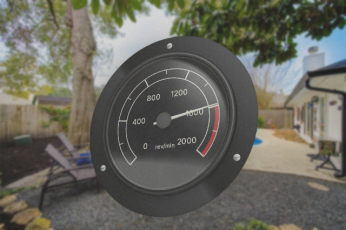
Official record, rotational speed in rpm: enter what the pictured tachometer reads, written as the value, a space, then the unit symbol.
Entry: 1600 rpm
